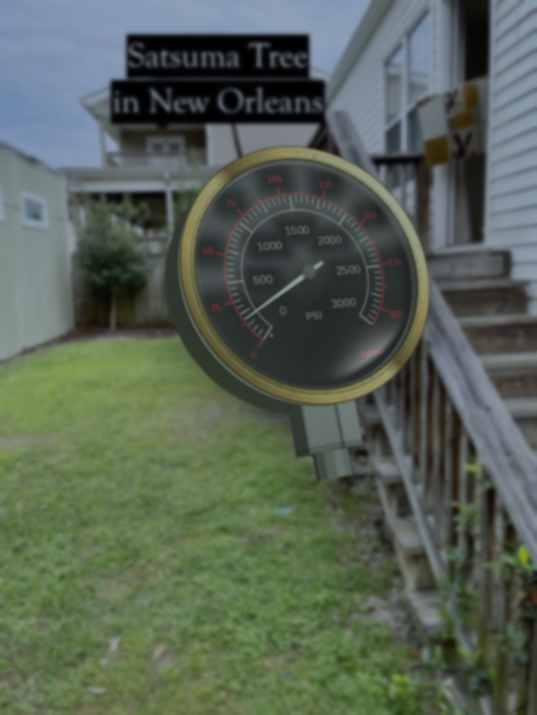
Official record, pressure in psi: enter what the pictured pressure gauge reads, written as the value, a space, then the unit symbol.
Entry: 200 psi
